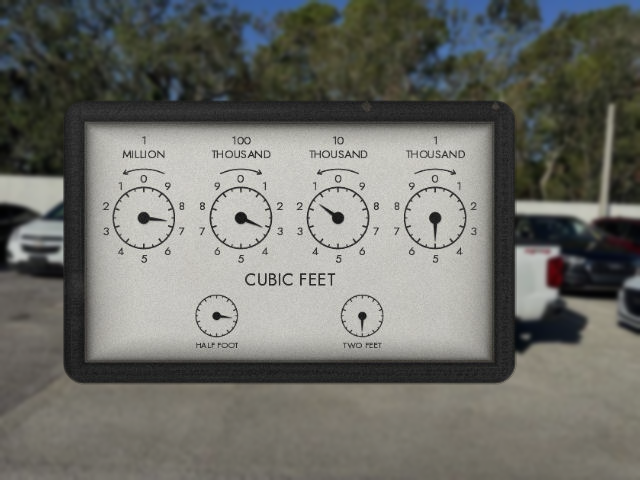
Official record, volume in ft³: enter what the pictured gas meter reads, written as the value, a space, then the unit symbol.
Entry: 731500 ft³
